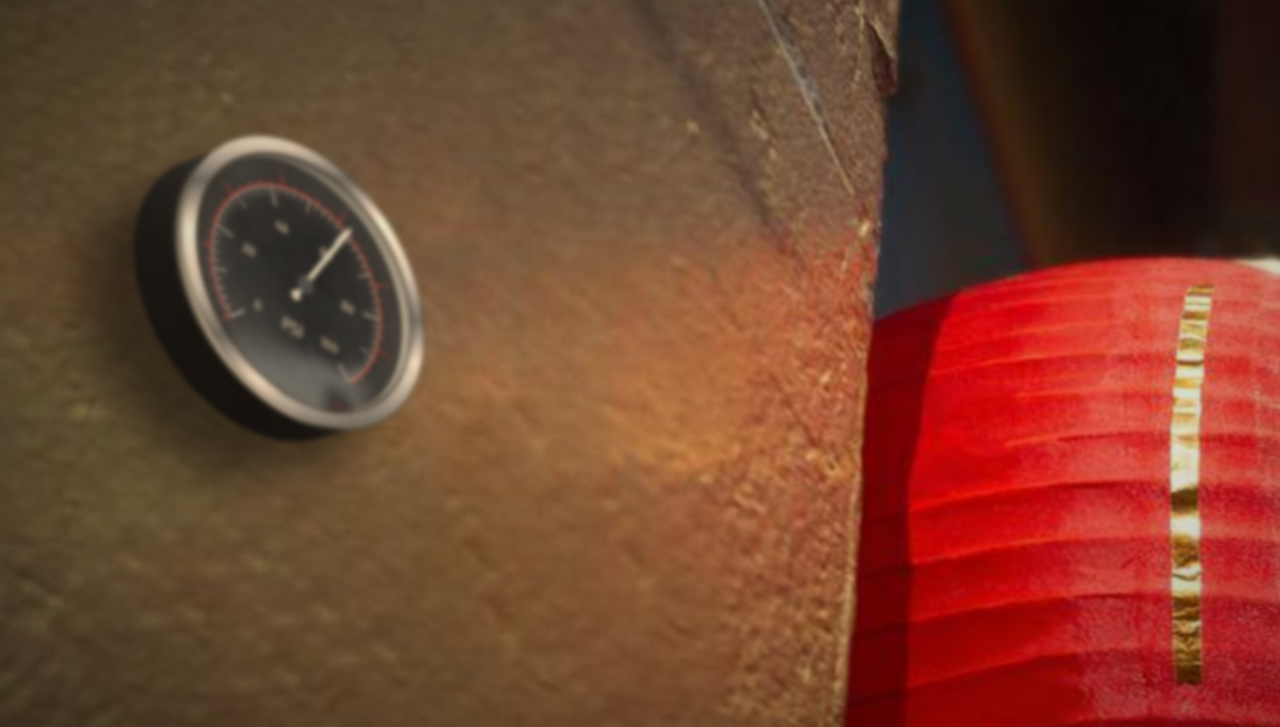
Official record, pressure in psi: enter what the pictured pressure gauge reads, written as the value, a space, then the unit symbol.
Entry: 60 psi
